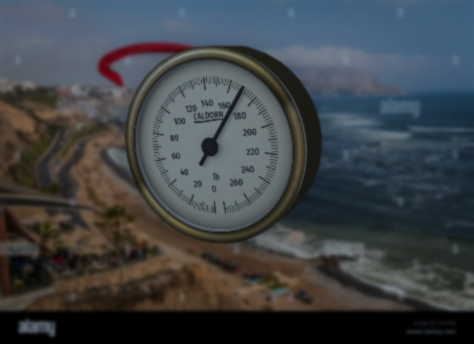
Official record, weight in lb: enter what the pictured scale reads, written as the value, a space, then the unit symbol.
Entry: 170 lb
